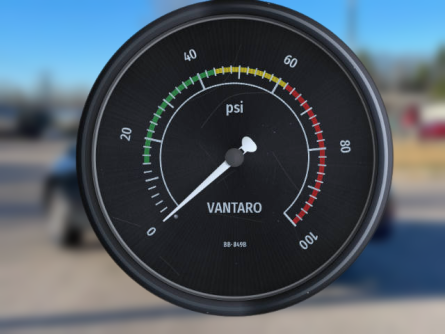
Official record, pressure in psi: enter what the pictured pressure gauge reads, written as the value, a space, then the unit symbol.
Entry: 0 psi
